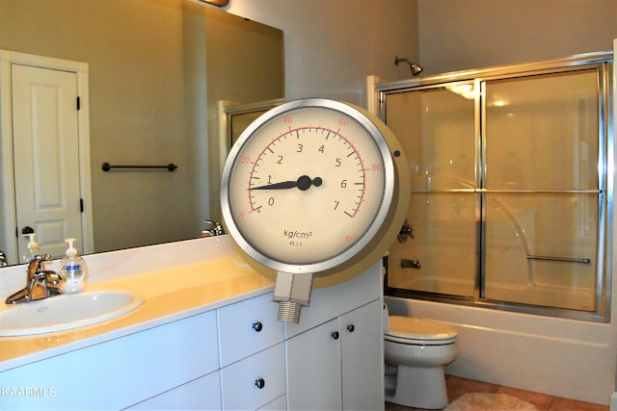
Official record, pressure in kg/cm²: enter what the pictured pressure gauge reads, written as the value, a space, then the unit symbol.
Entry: 0.6 kg/cm²
